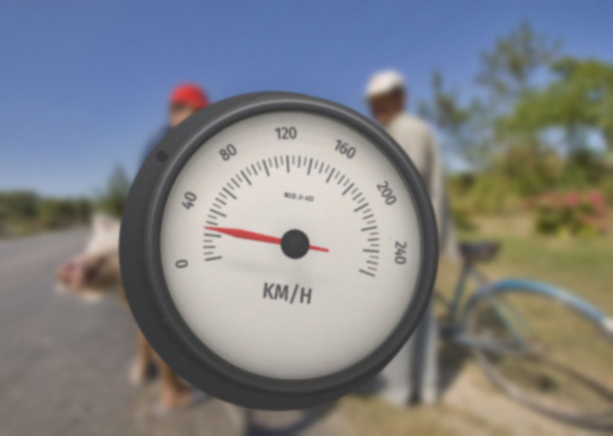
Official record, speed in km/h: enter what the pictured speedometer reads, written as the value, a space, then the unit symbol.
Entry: 25 km/h
